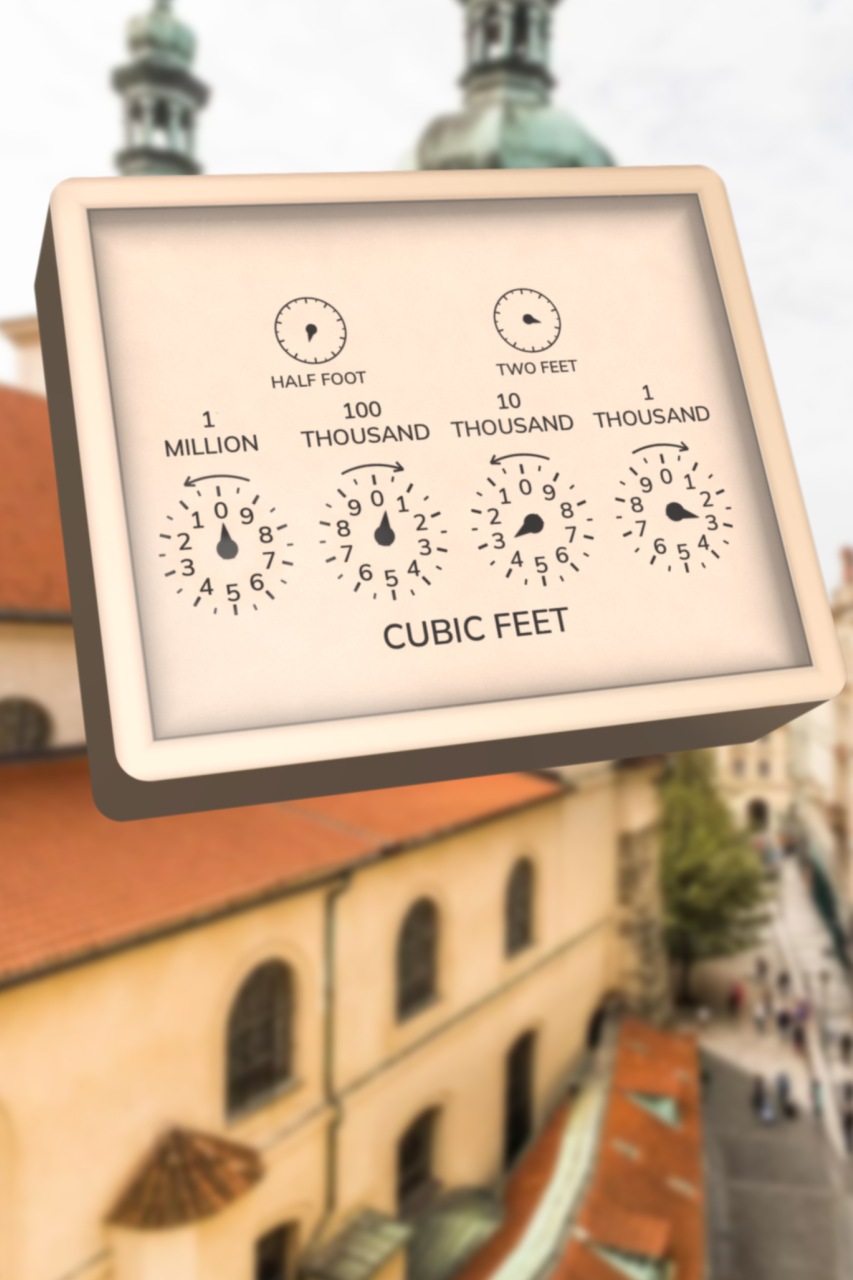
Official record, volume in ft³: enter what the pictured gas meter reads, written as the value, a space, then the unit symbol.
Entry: 3300 ft³
